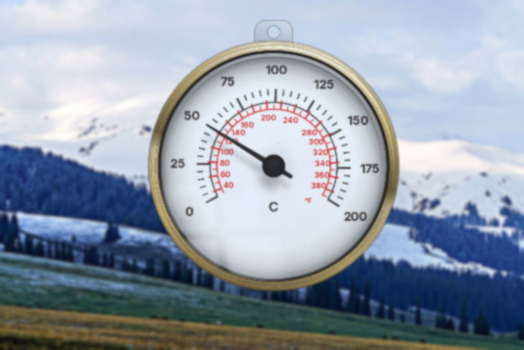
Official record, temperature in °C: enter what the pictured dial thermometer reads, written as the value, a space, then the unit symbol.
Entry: 50 °C
